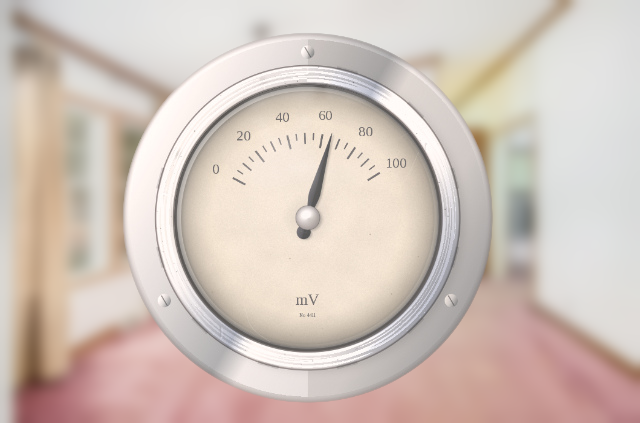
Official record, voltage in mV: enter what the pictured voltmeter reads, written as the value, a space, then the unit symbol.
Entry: 65 mV
